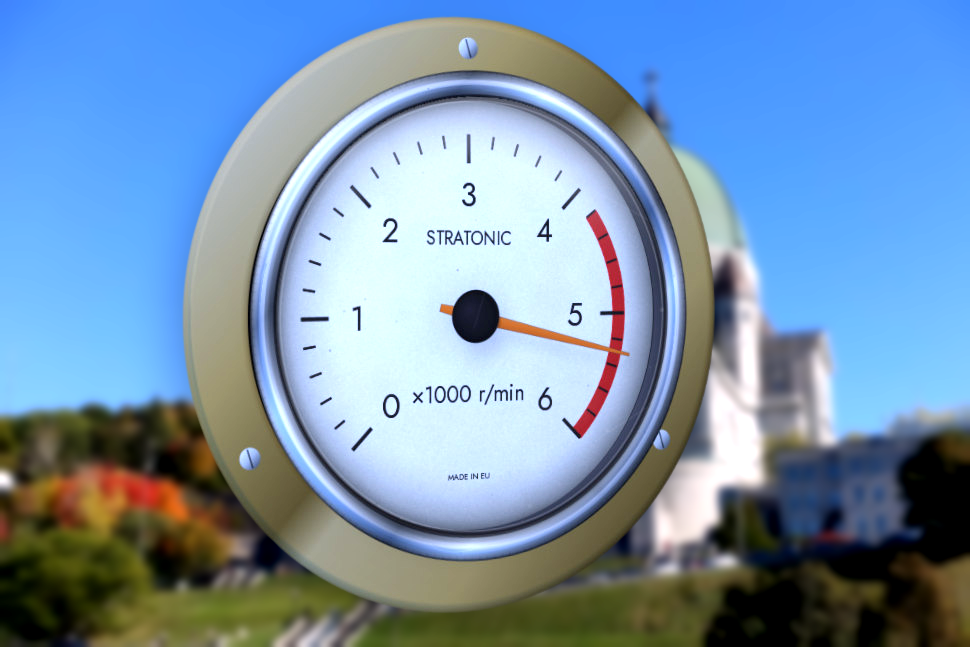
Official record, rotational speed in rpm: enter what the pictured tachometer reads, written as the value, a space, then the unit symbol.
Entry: 5300 rpm
